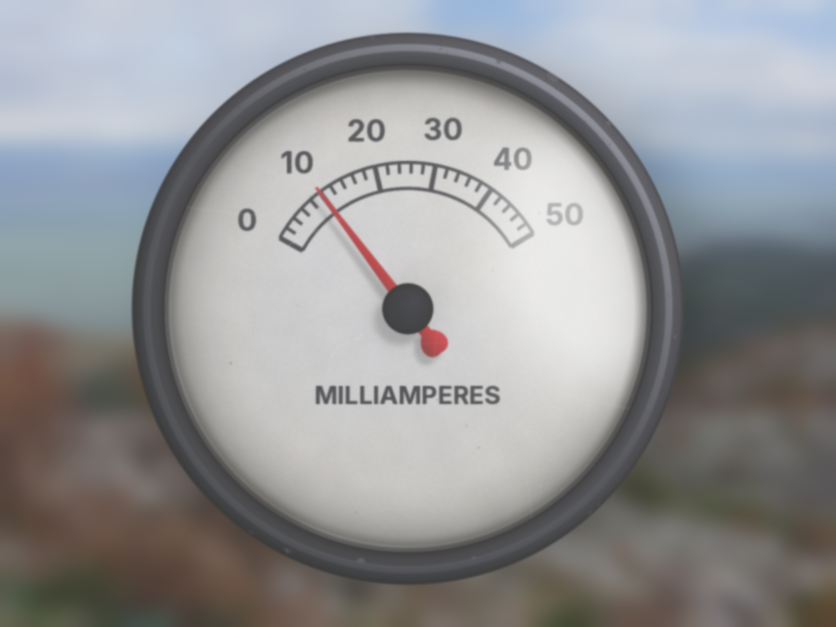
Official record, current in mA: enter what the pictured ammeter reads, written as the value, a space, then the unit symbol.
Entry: 10 mA
